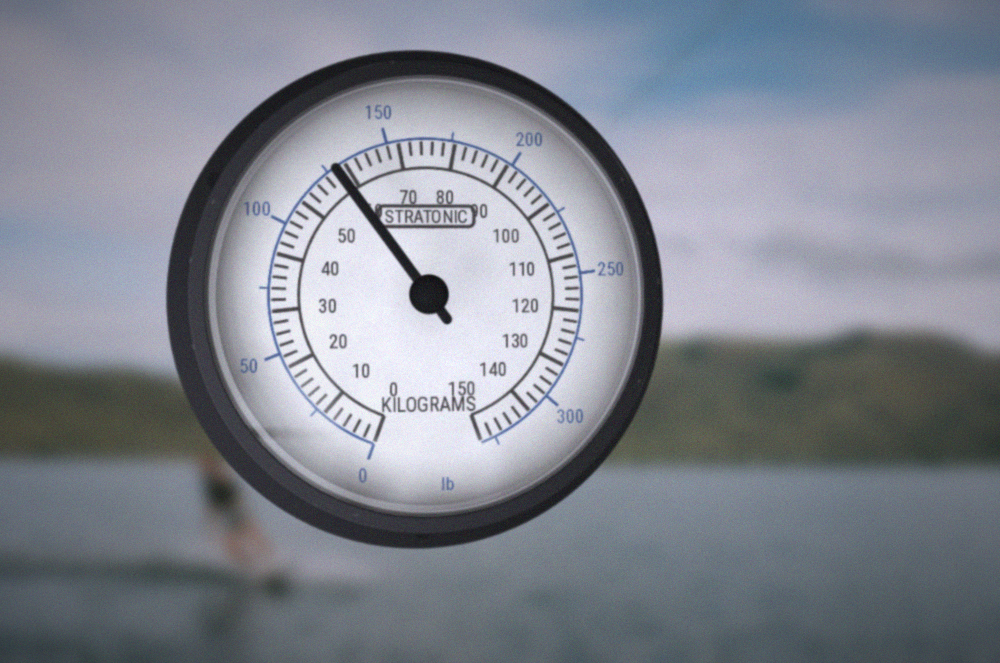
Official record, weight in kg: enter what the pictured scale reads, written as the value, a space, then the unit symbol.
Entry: 58 kg
